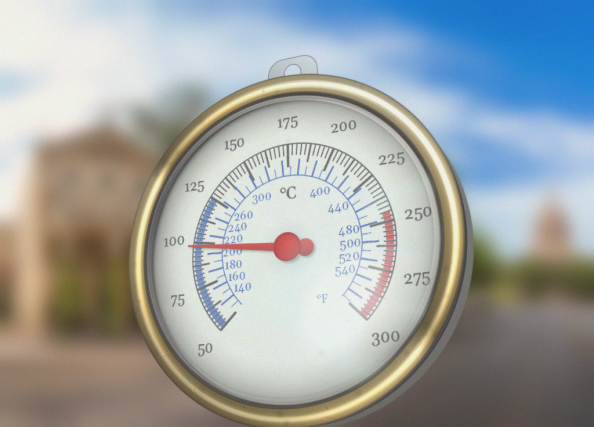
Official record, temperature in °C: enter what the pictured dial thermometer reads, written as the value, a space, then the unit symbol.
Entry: 97.5 °C
